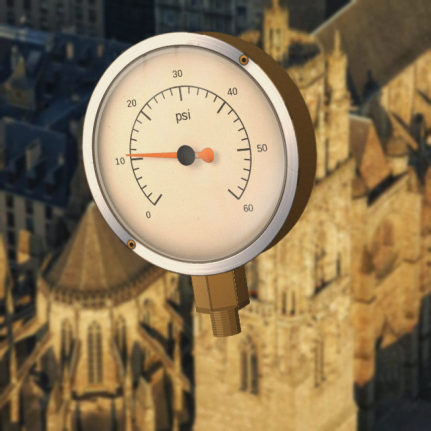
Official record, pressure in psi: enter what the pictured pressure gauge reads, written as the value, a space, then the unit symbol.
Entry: 11 psi
